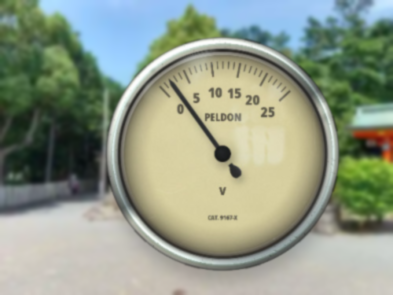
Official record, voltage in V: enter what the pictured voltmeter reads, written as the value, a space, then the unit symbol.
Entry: 2 V
